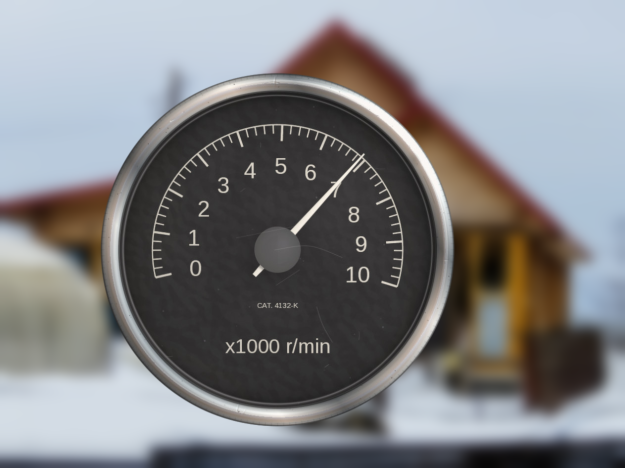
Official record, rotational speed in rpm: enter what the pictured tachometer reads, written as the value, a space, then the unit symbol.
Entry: 6900 rpm
